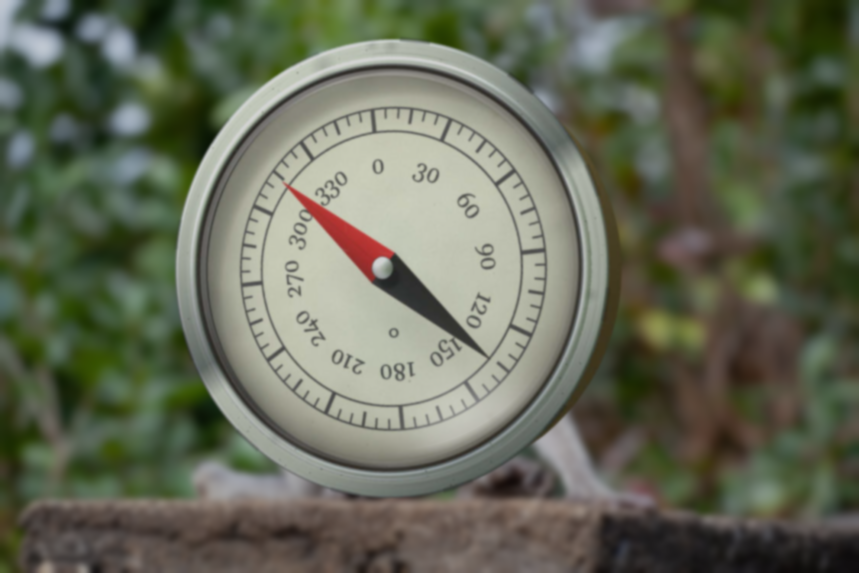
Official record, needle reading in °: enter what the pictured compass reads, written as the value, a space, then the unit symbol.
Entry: 315 °
